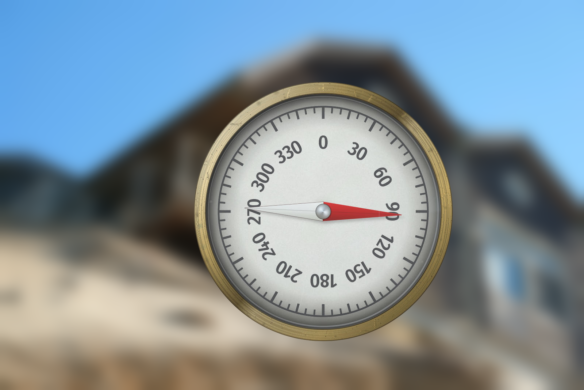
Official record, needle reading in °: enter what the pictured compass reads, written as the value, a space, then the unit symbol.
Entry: 92.5 °
